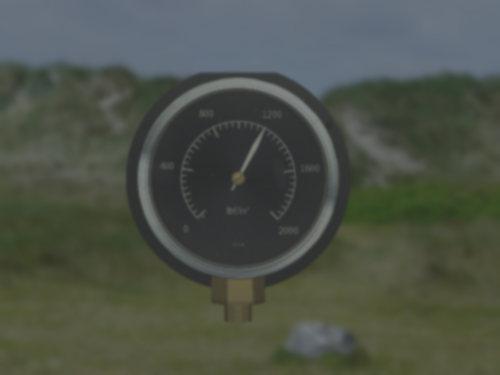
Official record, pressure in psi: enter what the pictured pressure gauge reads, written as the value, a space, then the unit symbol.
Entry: 1200 psi
